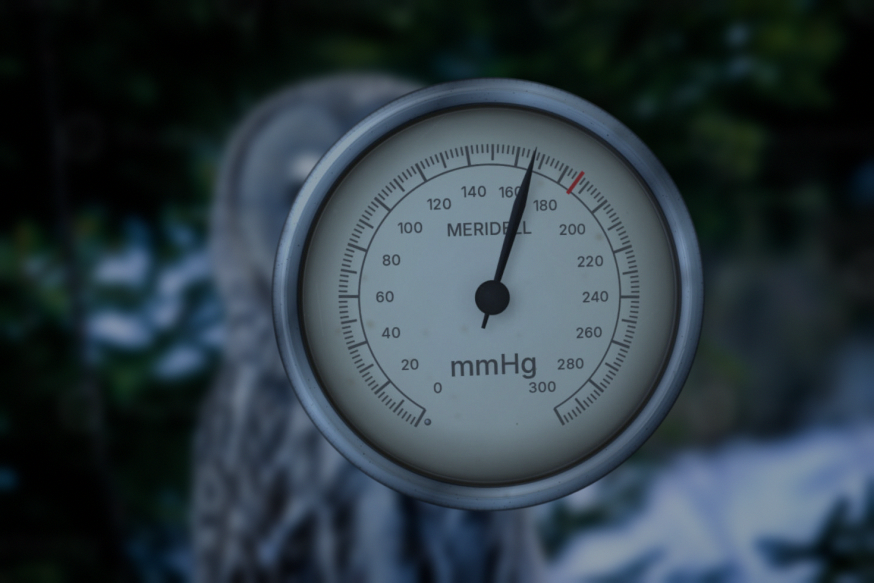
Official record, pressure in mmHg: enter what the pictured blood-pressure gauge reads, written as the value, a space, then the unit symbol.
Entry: 166 mmHg
